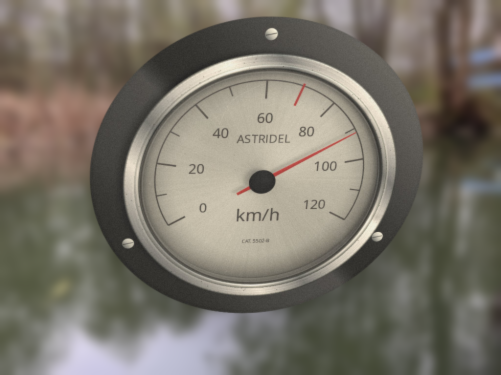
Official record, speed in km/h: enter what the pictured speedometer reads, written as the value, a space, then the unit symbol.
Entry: 90 km/h
